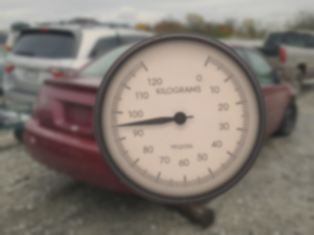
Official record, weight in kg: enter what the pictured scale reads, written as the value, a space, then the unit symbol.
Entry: 95 kg
